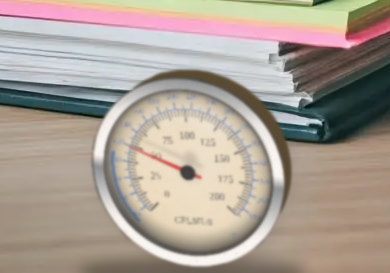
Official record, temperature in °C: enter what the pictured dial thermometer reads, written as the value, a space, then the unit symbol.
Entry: 50 °C
